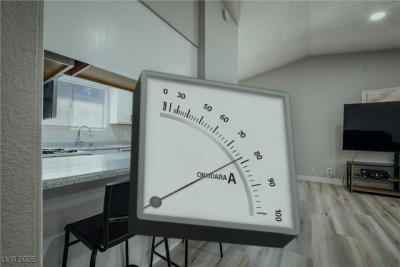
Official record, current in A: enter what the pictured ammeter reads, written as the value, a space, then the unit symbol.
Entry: 78 A
